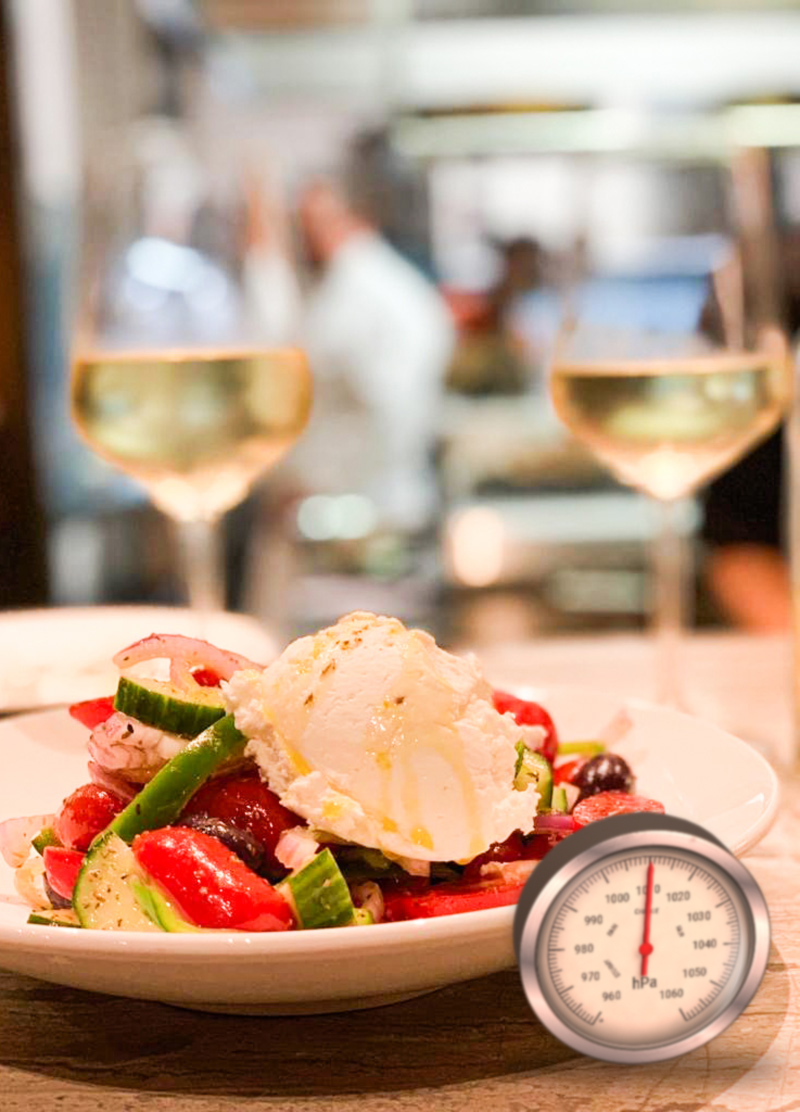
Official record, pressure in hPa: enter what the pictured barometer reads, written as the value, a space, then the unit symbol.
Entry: 1010 hPa
